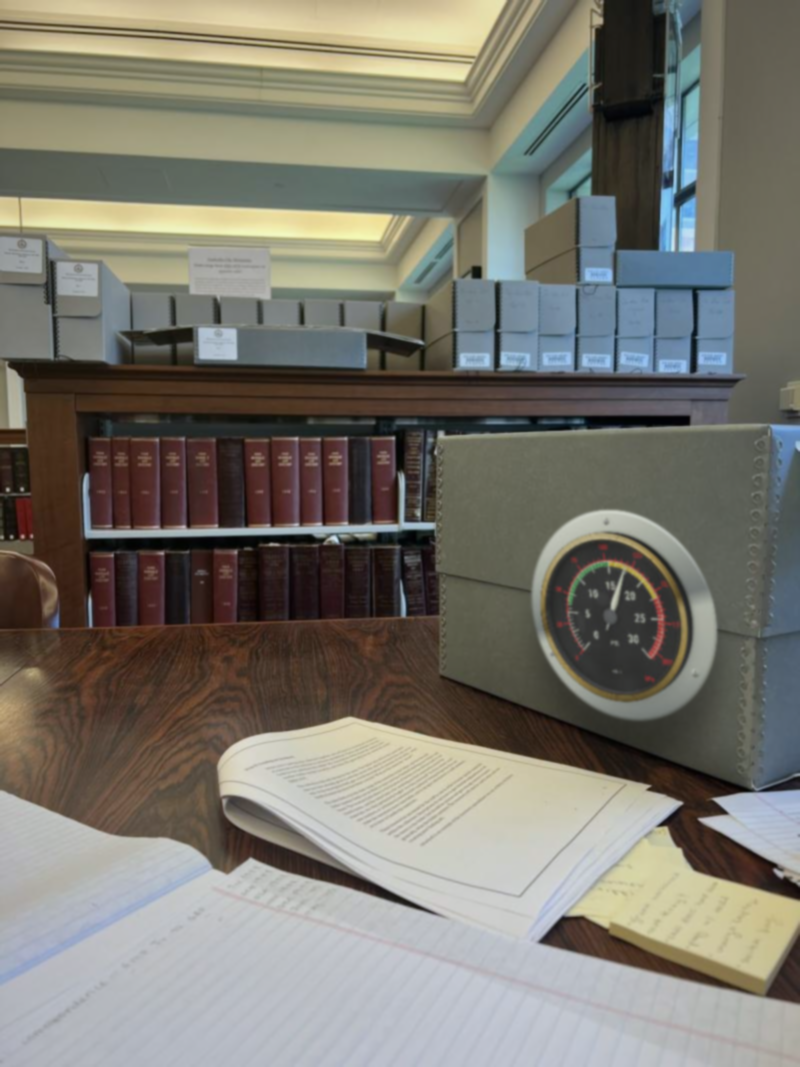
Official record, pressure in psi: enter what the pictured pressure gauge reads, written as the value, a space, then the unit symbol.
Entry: 17.5 psi
